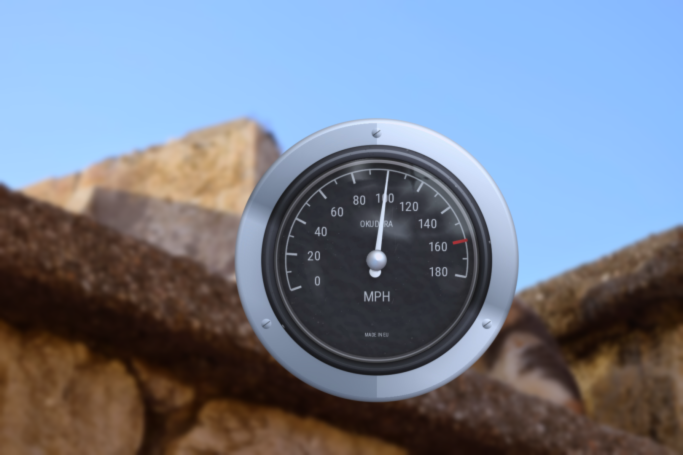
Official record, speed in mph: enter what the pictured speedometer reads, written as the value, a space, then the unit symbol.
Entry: 100 mph
